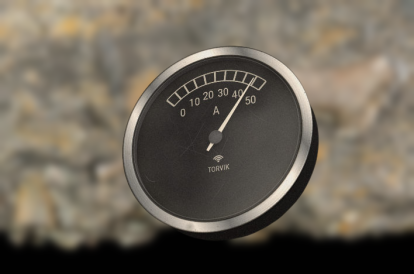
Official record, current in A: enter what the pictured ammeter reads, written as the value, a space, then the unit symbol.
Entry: 45 A
